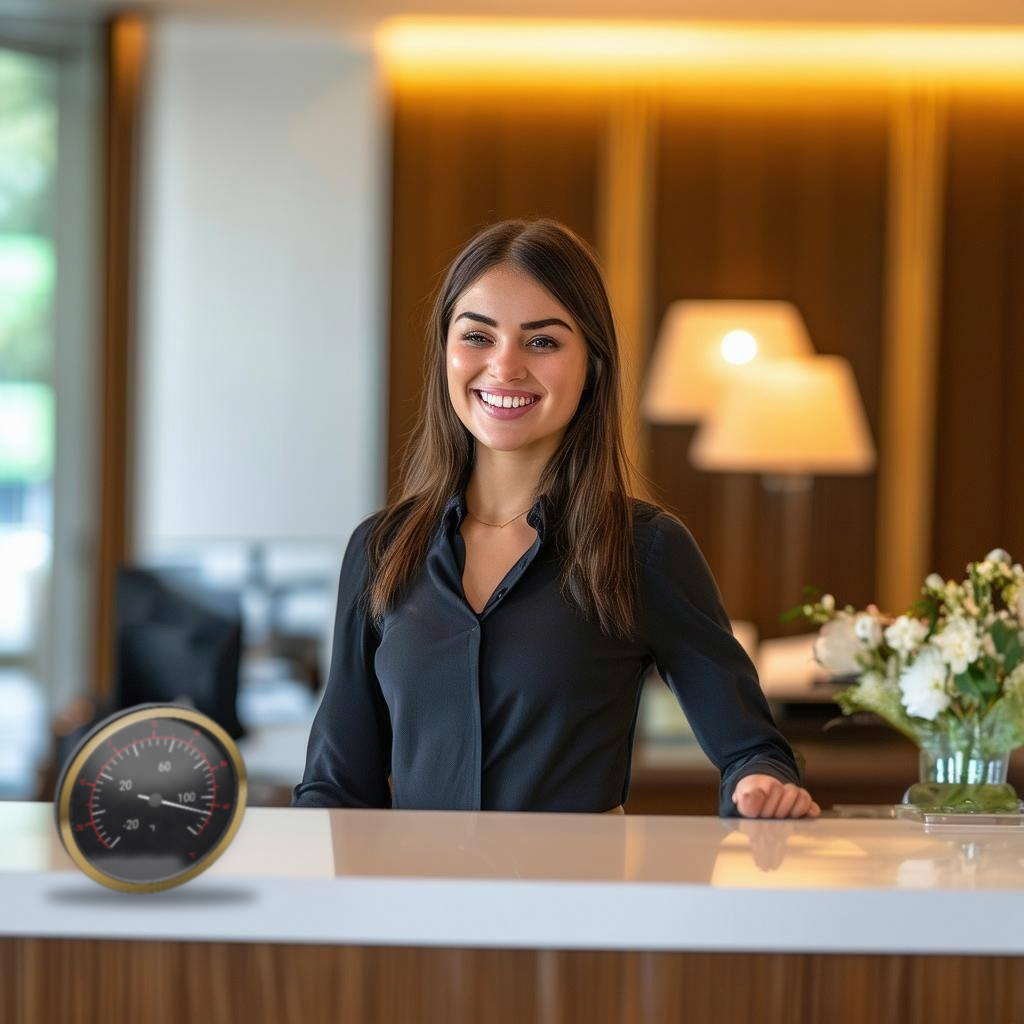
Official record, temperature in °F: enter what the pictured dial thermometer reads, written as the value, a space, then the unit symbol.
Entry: 108 °F
